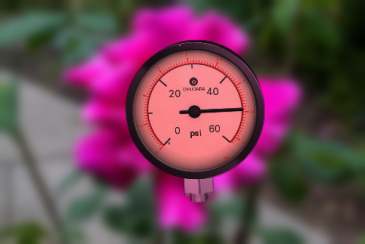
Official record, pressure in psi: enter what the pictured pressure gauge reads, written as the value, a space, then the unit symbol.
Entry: 50 psi
